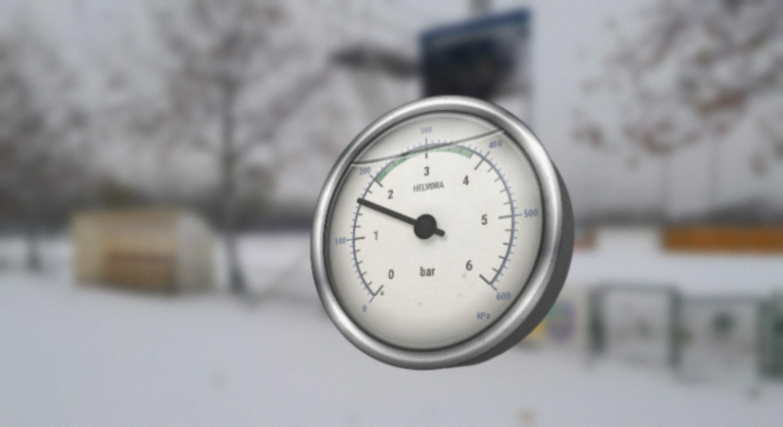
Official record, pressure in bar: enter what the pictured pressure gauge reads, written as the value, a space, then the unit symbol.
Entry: 1.6 bar
